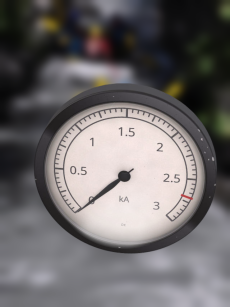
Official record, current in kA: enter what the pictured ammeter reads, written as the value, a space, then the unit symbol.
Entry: 0 kA
